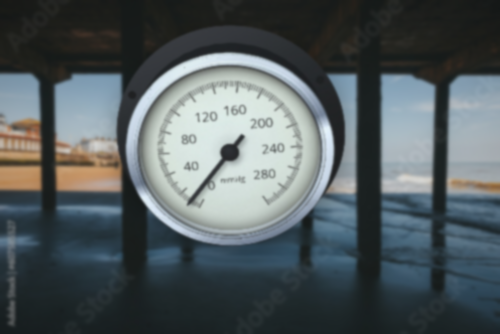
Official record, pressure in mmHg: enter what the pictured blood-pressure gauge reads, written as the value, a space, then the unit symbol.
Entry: 10 mmHg
